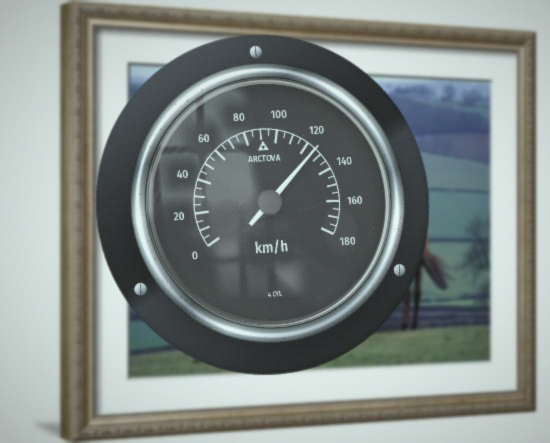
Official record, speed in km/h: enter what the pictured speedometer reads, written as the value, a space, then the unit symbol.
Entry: 125 km/h
